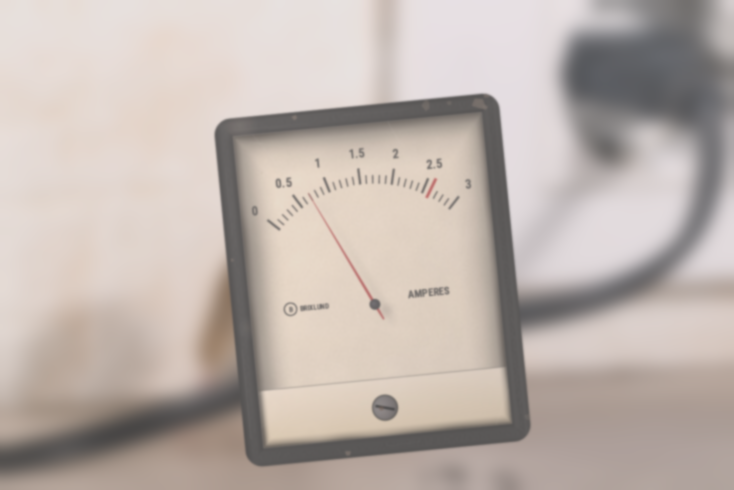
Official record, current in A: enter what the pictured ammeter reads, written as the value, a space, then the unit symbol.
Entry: 0.7 A
